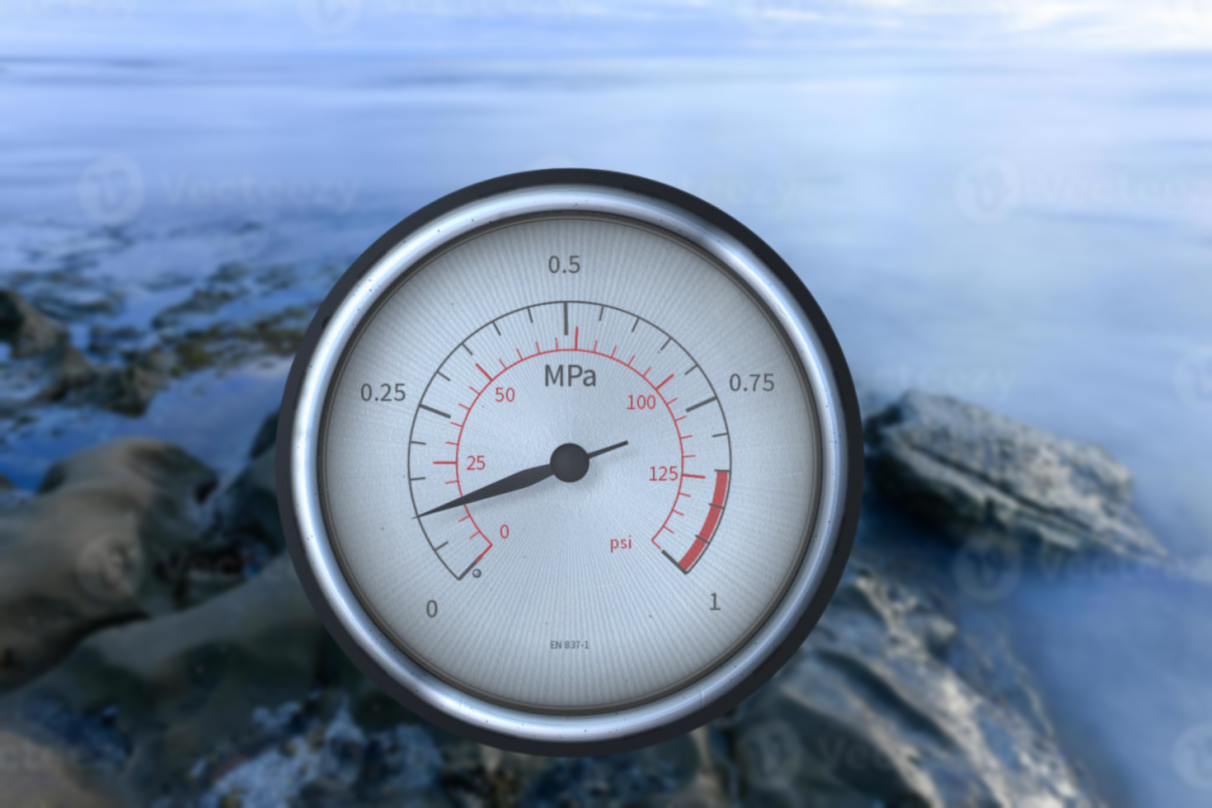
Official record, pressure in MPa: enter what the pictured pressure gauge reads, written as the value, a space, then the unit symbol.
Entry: 0.1 MPa
